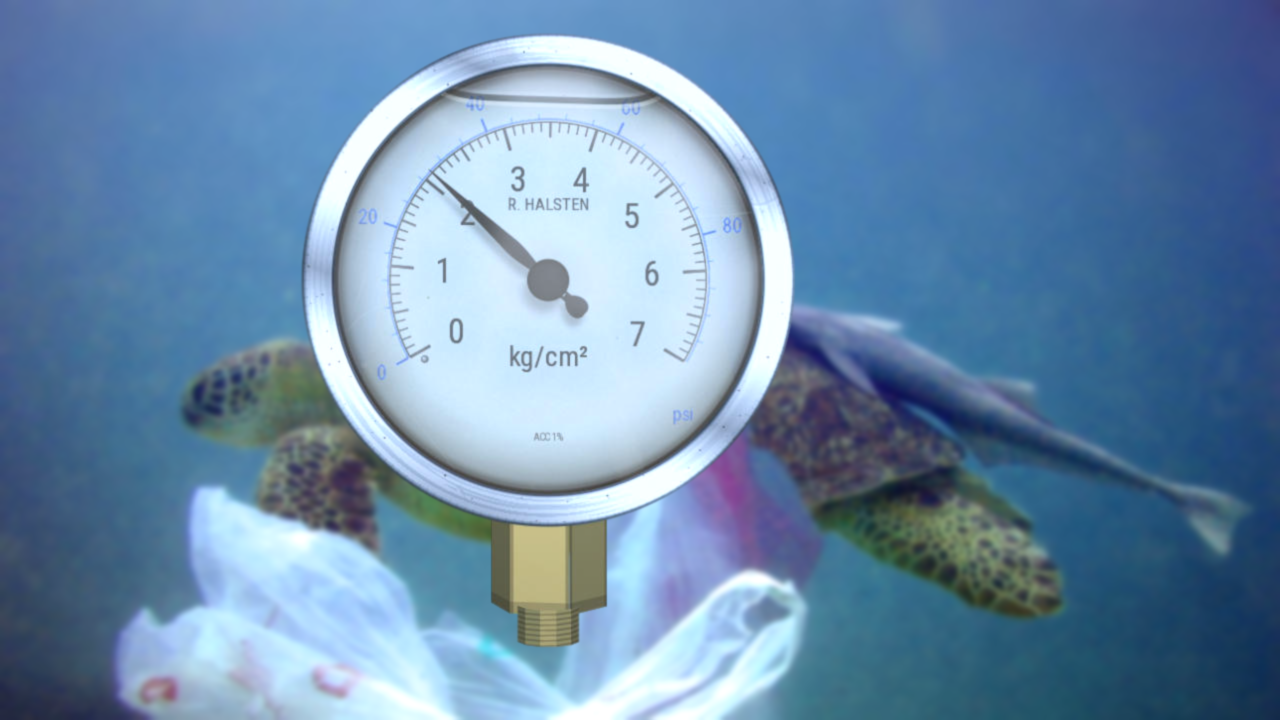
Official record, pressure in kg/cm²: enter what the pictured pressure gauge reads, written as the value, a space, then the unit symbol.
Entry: 2.1 kg/cm²
